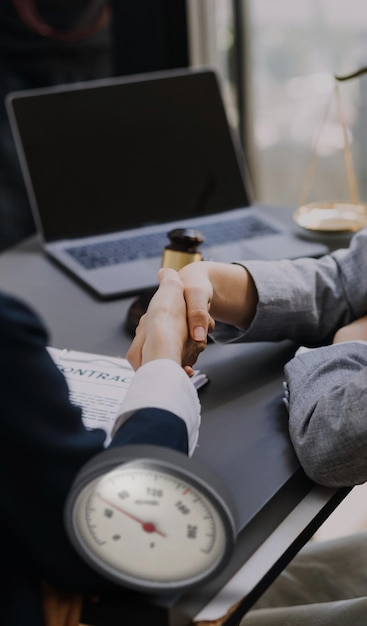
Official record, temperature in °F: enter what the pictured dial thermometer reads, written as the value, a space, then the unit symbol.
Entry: 60 °F
